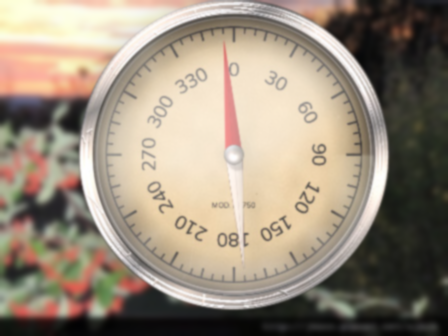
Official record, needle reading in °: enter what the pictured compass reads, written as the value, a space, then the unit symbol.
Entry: 355 °
